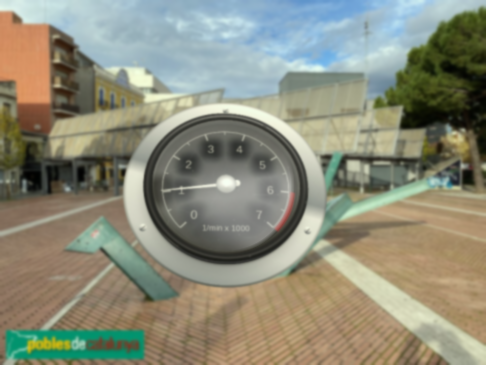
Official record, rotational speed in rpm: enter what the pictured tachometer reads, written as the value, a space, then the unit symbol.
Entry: 1000 rpm
